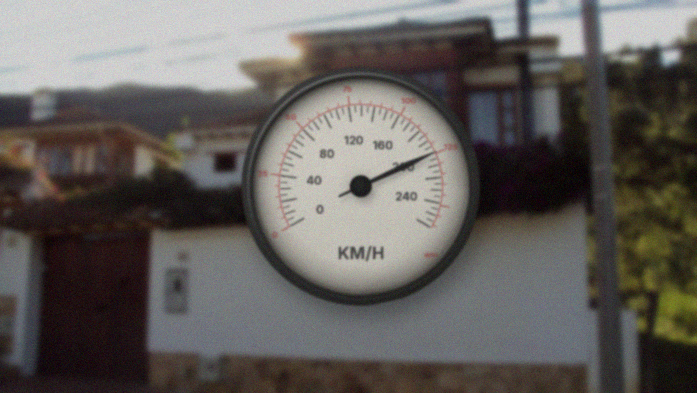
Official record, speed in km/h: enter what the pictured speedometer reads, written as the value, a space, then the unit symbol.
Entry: 200 km/h
